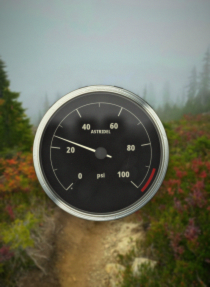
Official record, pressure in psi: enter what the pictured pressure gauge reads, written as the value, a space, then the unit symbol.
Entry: 25 psi
